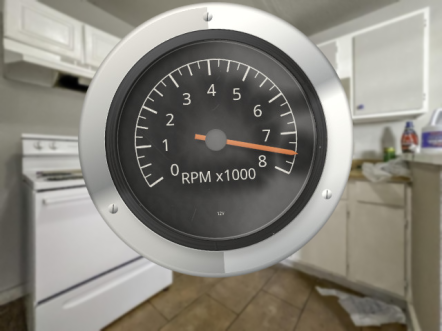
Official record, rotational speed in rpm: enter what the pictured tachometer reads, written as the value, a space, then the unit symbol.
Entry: 7500 rpm
